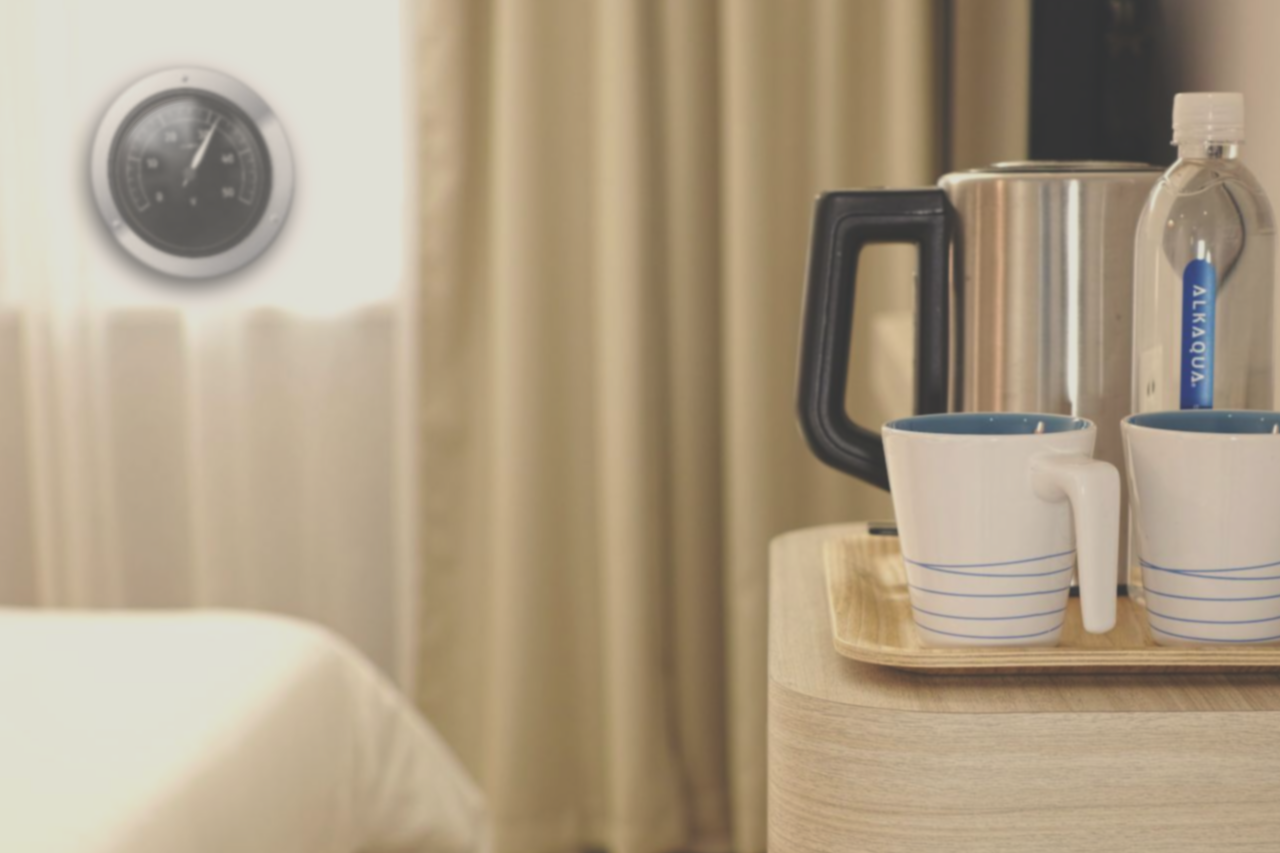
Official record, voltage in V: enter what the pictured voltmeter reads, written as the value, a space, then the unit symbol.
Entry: 32 V
